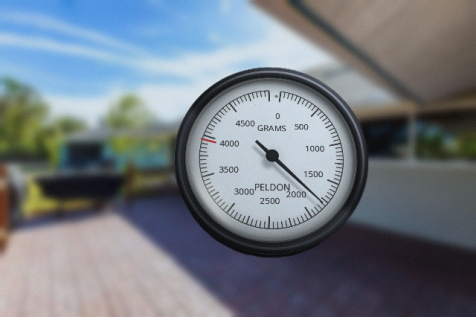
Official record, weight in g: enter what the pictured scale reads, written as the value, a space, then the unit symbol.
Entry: 1800 g
